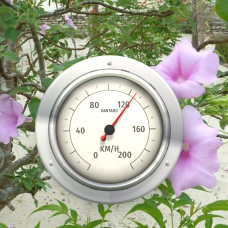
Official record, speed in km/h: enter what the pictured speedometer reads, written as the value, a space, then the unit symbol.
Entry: 125 km/h
